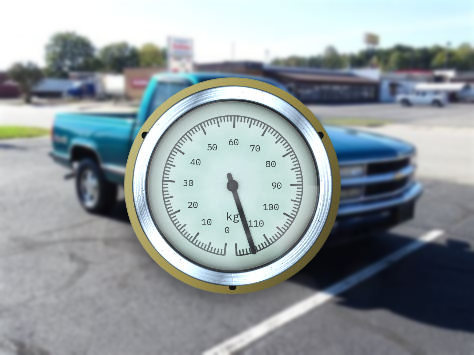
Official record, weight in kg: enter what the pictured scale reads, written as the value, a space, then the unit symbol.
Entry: 115 kg
